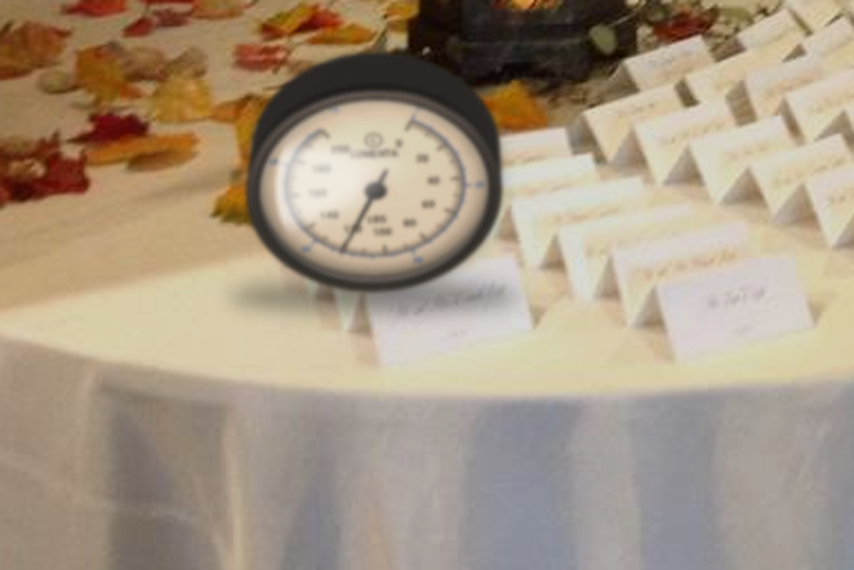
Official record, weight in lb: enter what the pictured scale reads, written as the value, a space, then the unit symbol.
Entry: 120 lb
